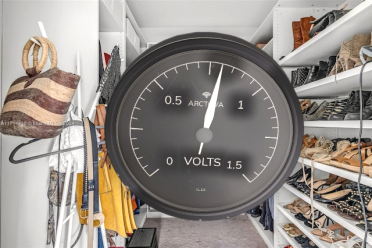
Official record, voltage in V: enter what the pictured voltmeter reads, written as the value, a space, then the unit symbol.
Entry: 0.8 V
